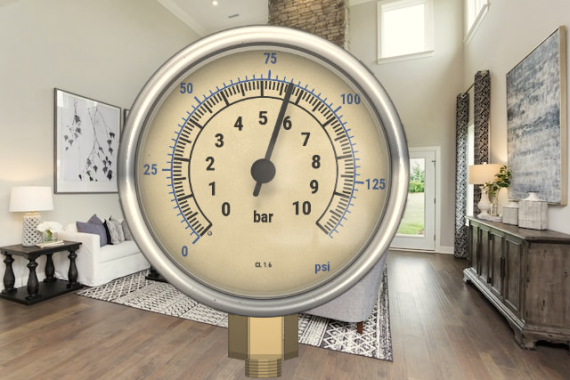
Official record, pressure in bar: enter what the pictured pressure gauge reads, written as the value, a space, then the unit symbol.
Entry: 5.7 bar
